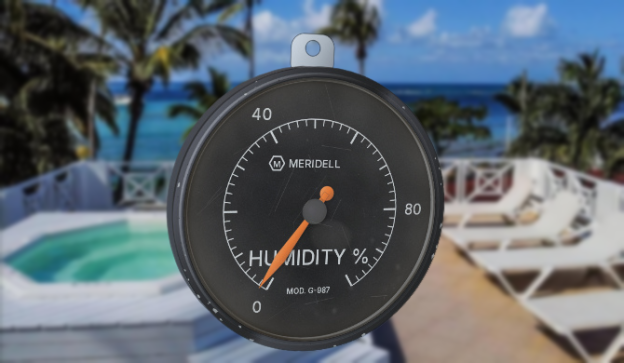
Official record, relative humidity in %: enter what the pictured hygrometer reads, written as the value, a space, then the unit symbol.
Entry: 2 %
